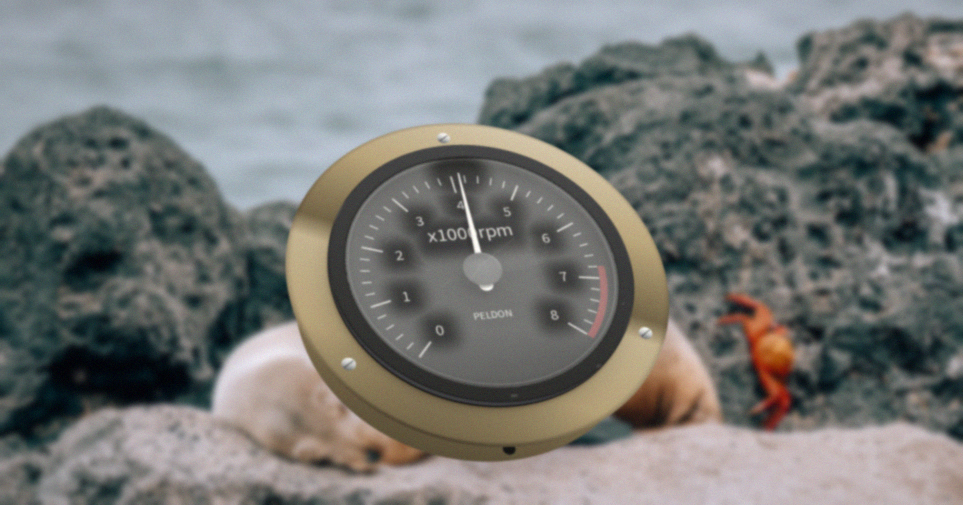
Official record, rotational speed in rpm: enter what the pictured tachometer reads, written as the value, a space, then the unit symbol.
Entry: 4100 rpm
